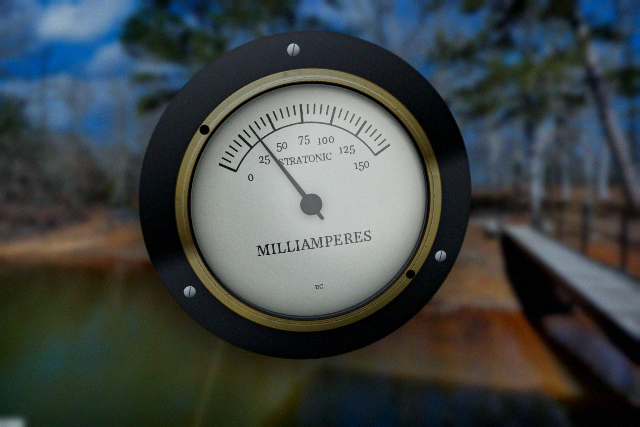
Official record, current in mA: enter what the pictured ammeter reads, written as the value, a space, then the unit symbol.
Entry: 35 mA
